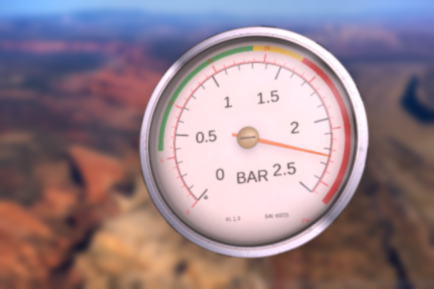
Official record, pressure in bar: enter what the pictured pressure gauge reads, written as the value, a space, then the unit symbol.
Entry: 2.25 bar
